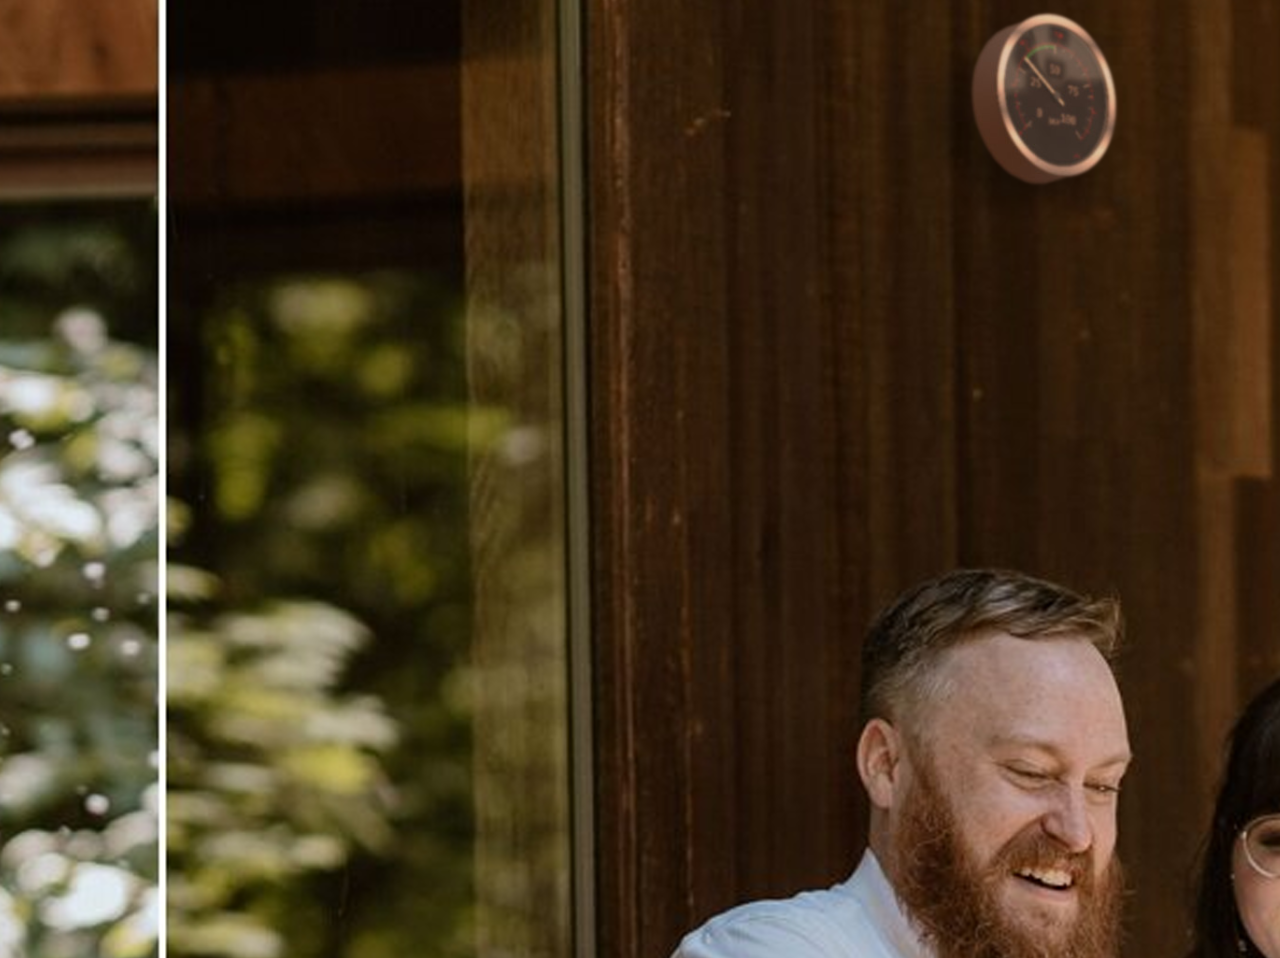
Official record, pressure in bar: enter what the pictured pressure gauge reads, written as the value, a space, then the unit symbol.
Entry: 30 bar
